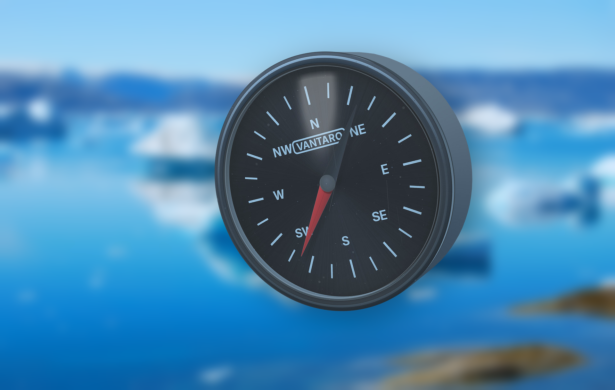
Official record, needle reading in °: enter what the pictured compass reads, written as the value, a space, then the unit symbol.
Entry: 217.5 °
